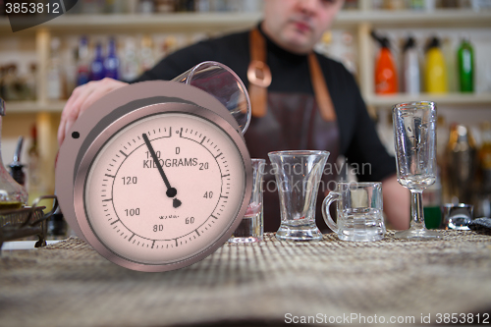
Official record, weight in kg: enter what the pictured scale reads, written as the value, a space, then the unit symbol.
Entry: 140 kg
